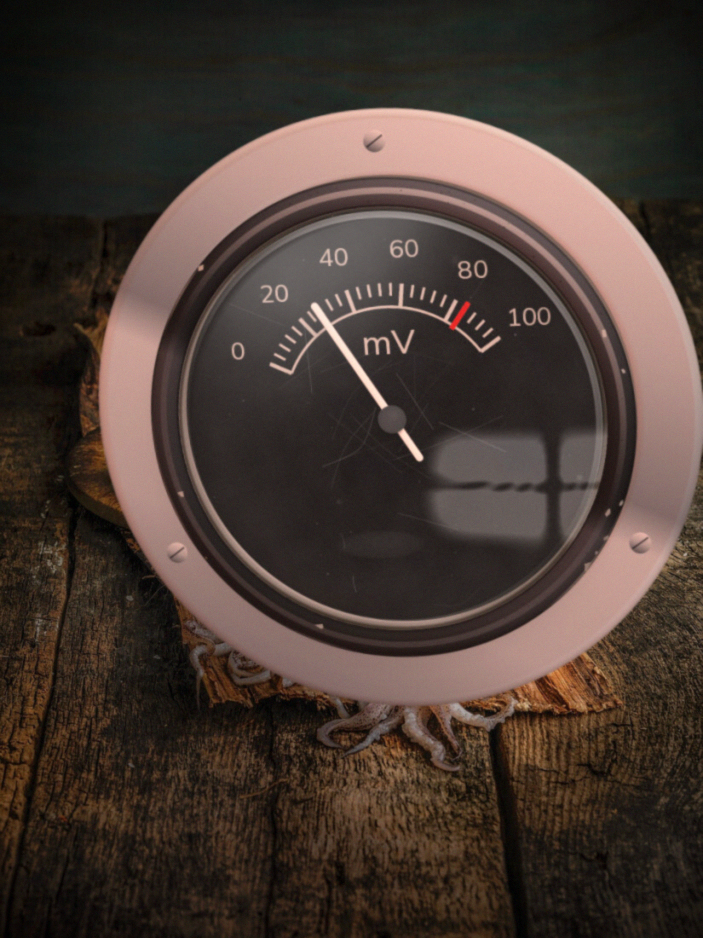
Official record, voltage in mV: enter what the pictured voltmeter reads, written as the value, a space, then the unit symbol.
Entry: 28 mV
